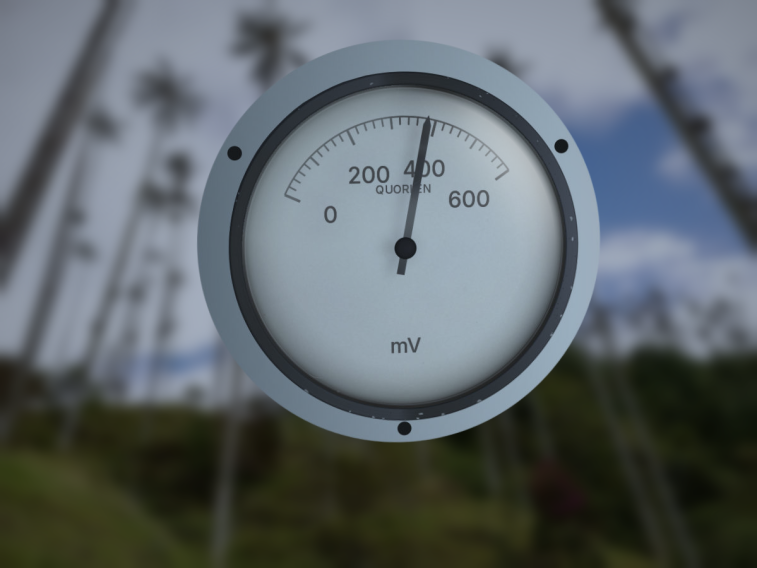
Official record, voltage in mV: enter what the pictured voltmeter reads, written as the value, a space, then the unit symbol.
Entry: 380 mV
